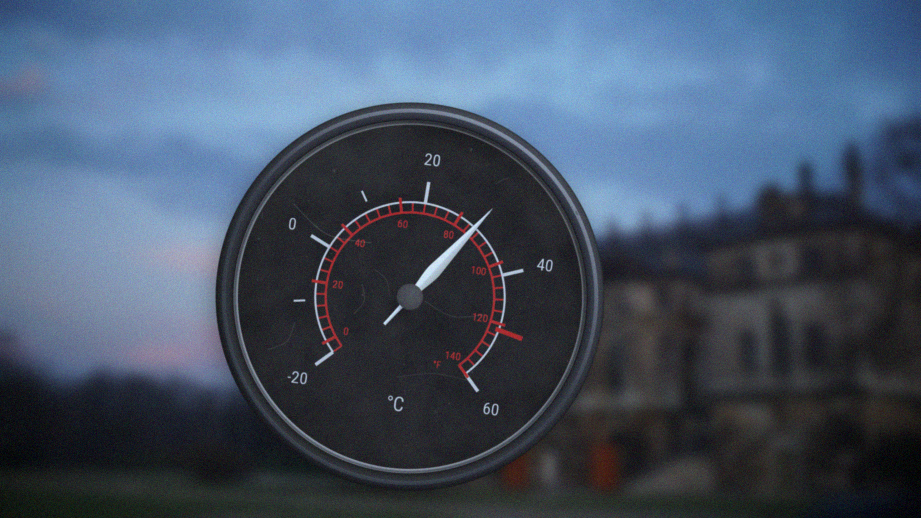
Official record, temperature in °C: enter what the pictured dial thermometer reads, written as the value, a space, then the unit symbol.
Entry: 30 °C
